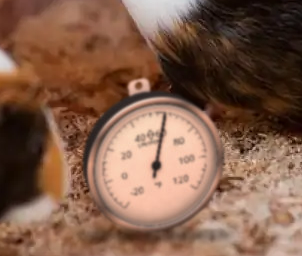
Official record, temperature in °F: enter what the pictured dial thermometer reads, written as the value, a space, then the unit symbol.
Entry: 60 °F
